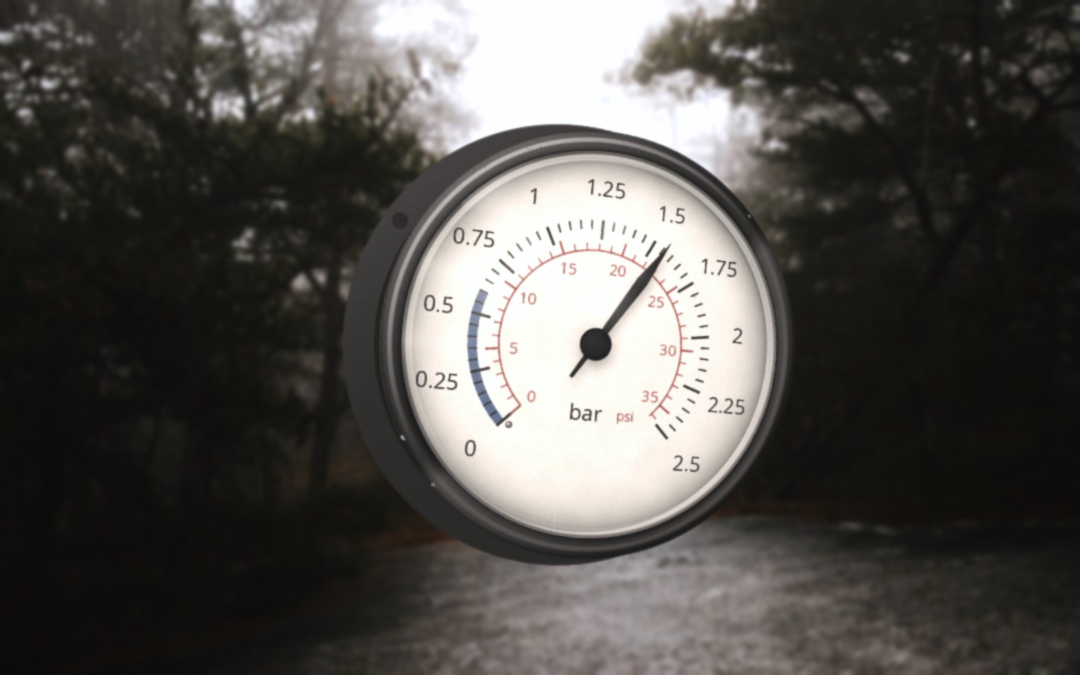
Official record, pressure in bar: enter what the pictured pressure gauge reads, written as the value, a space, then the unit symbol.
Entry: 1.55 bar
